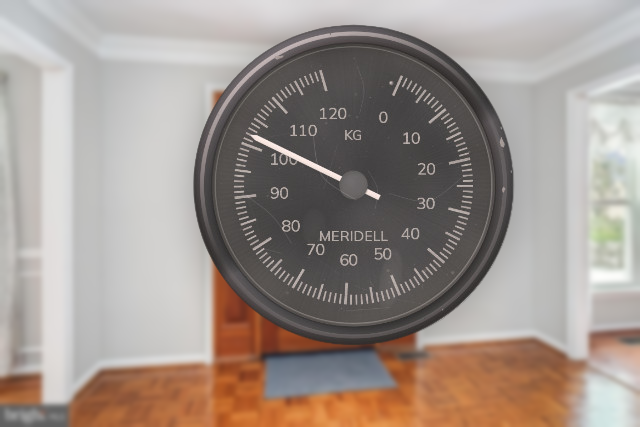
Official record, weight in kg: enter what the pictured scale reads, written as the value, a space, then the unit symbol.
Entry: 102 kg
